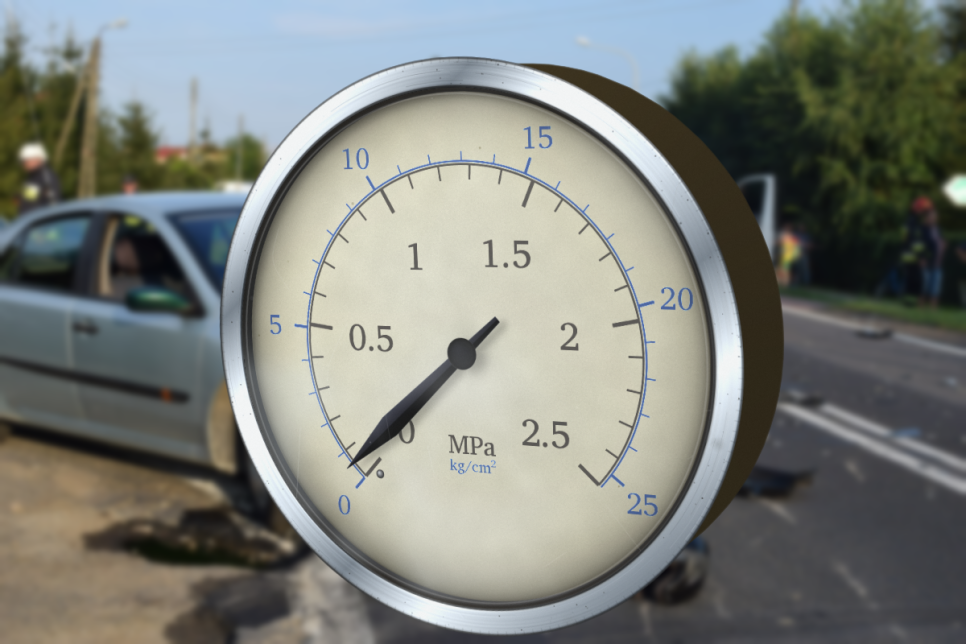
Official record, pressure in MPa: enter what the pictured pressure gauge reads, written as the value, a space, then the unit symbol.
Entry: 0.05 MPa
